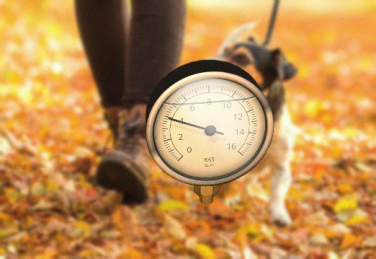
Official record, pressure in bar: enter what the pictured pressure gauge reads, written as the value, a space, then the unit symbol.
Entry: 4 bar
